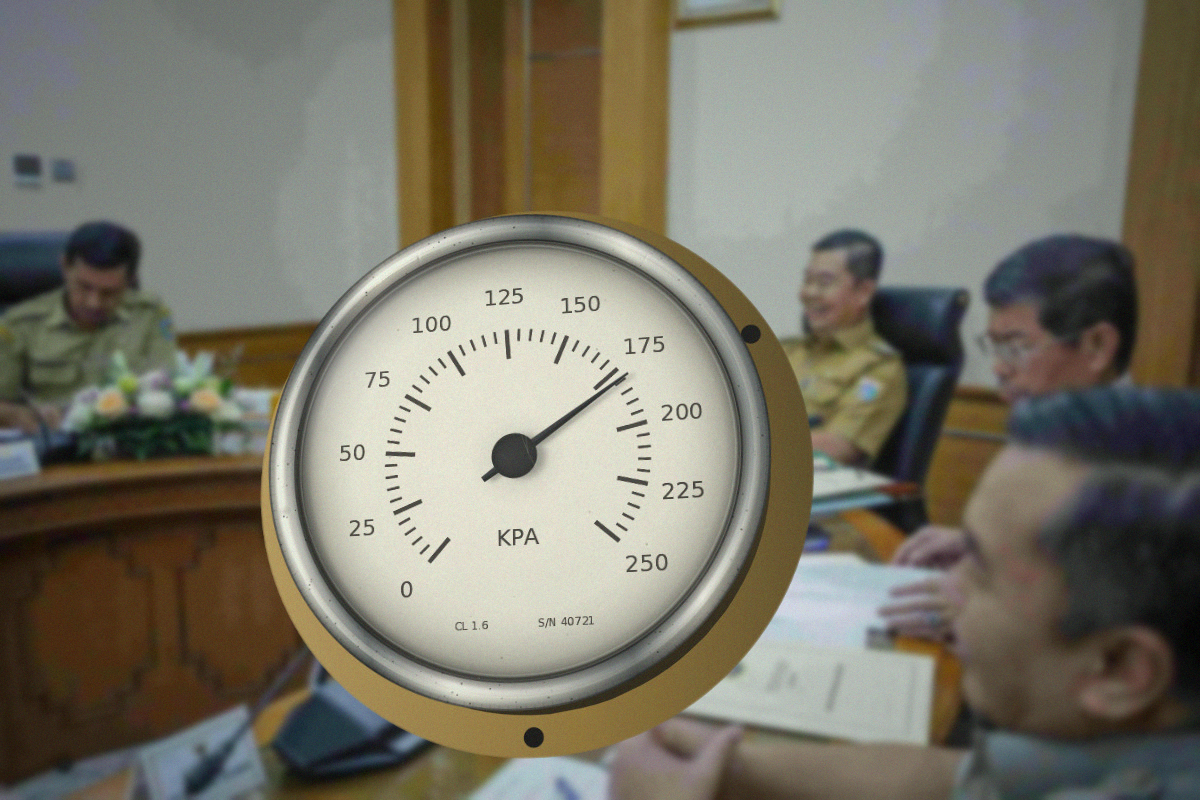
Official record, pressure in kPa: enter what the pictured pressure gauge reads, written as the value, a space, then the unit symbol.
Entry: 180 kPa
